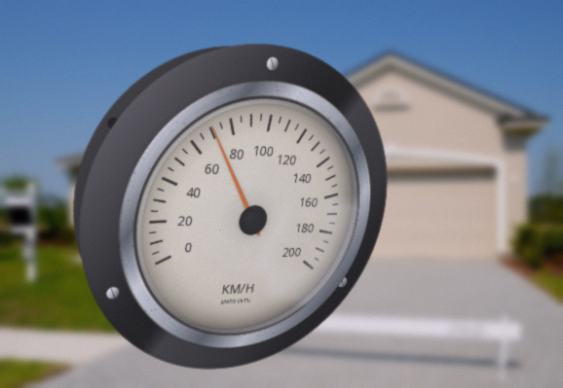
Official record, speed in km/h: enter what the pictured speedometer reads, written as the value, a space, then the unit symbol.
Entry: 70 km/h
